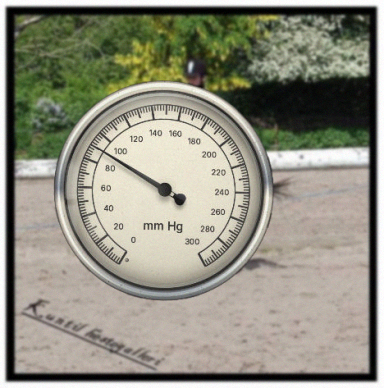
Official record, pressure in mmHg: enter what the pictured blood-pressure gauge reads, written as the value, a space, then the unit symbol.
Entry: 90 mmHg
